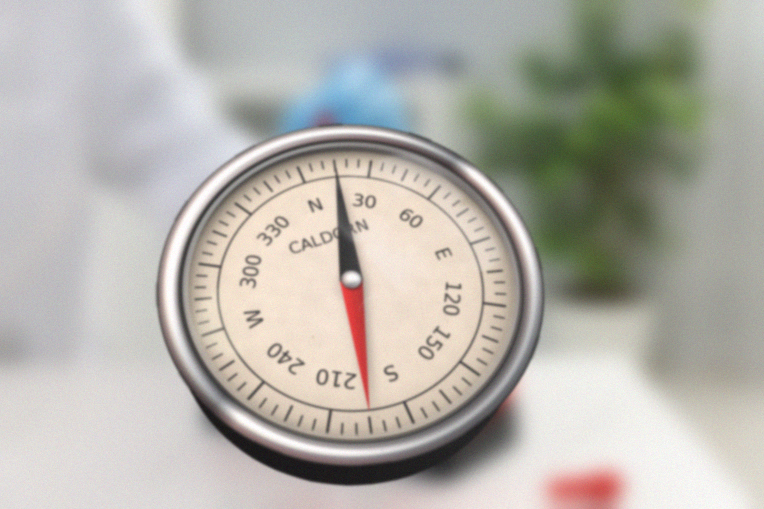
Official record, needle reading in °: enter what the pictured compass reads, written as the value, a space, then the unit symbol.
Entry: 195 °
